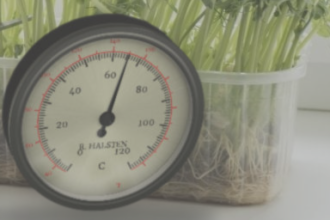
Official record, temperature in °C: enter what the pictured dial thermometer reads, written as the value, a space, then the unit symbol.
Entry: 65 °C
